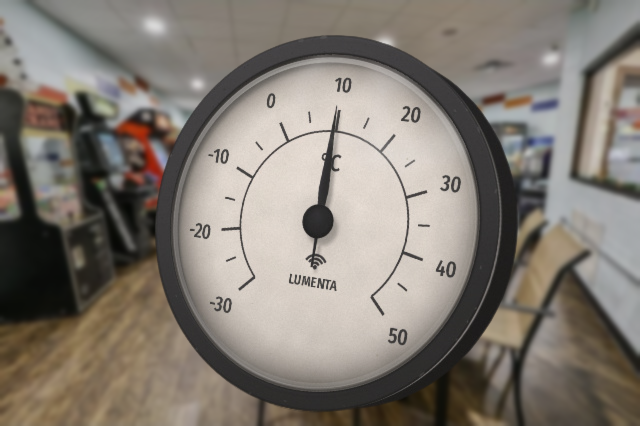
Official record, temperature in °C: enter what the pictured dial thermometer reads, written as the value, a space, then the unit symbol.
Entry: 10 °C
